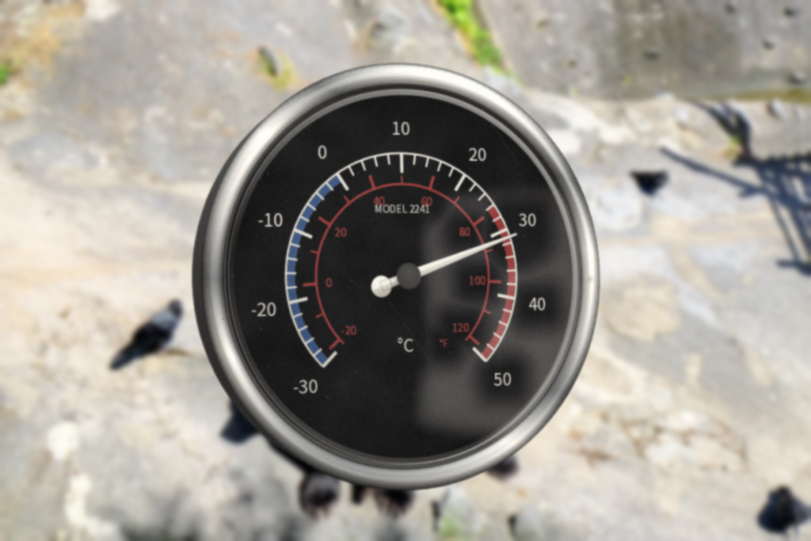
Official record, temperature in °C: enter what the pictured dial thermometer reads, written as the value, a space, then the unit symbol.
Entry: 31 °C
